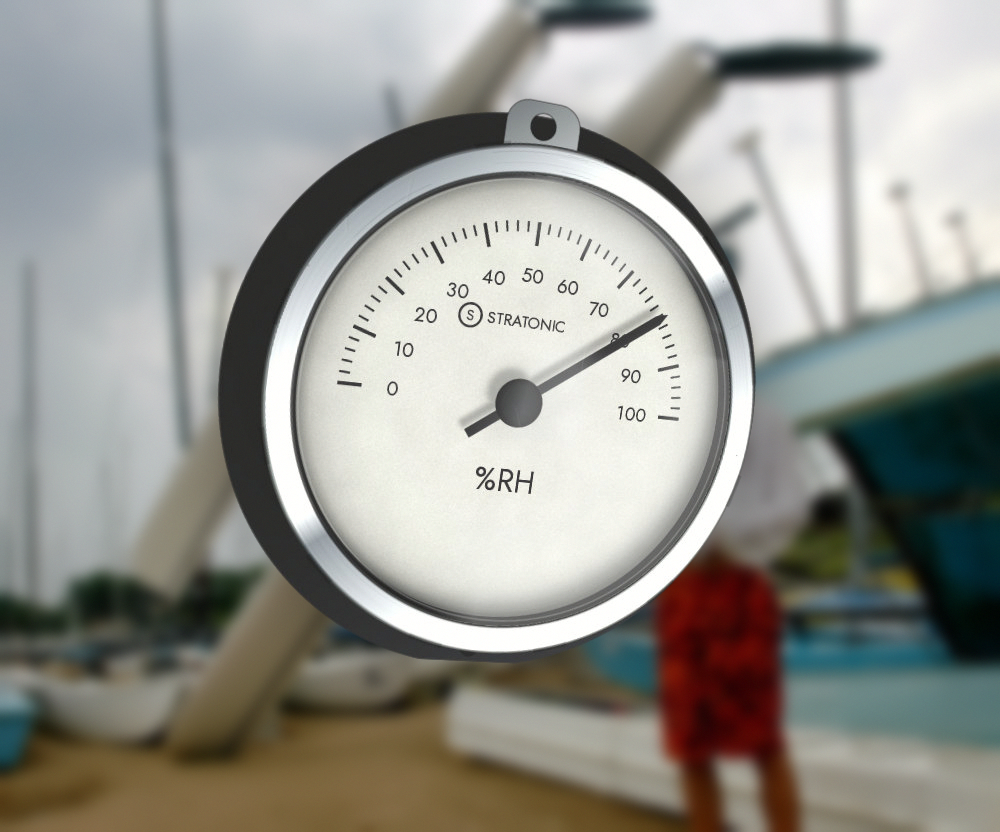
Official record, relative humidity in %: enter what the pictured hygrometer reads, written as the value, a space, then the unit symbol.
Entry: 80 %
